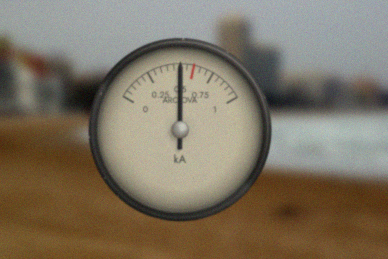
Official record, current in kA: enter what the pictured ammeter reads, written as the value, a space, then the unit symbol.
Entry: 0.5 kA
